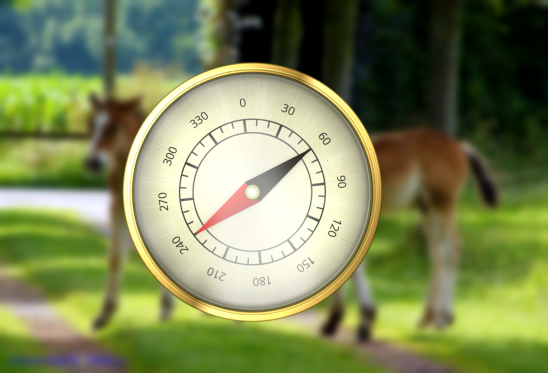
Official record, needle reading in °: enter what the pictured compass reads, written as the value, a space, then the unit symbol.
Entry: 240 °
